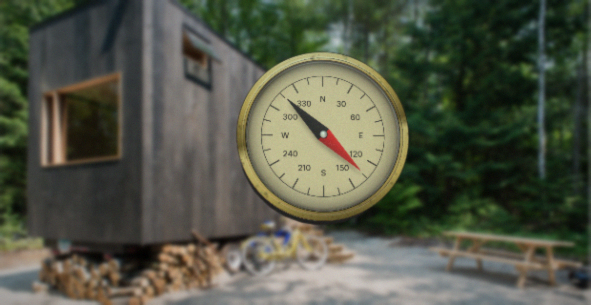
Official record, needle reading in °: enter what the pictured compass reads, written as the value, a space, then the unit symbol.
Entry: 135 °
